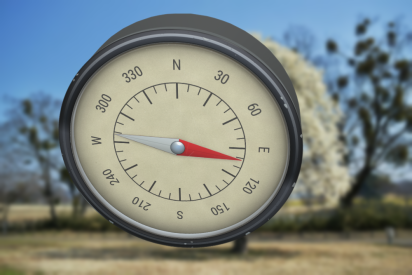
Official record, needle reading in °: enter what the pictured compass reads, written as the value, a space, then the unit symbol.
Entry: 100 °
